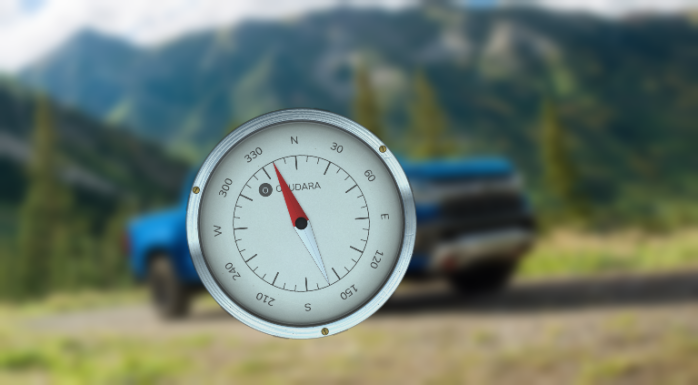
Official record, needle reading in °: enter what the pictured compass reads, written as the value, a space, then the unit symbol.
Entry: 340 °
